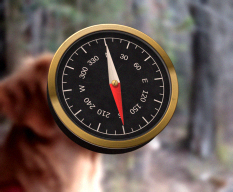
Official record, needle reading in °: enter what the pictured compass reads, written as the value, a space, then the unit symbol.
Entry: 180 °
